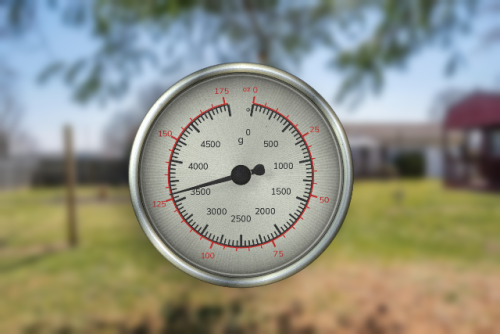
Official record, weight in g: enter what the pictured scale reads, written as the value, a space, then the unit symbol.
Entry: 3600 g
